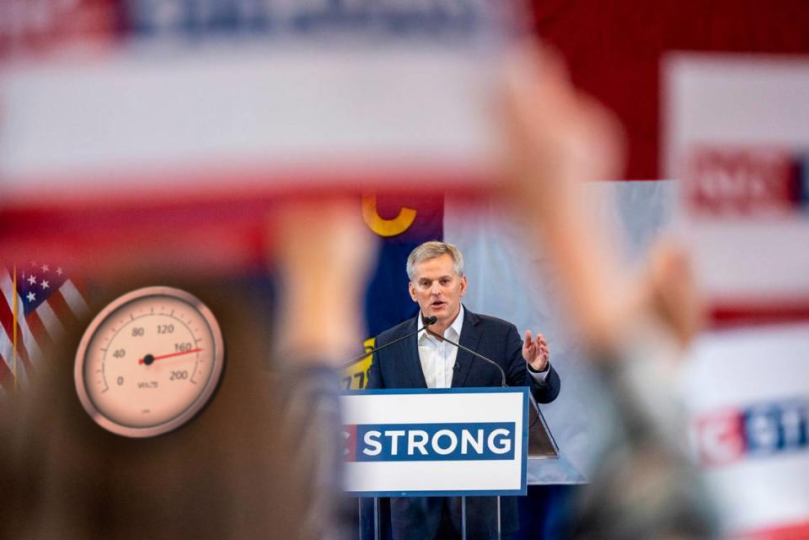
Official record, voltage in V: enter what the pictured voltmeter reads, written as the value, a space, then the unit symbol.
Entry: 170 V
